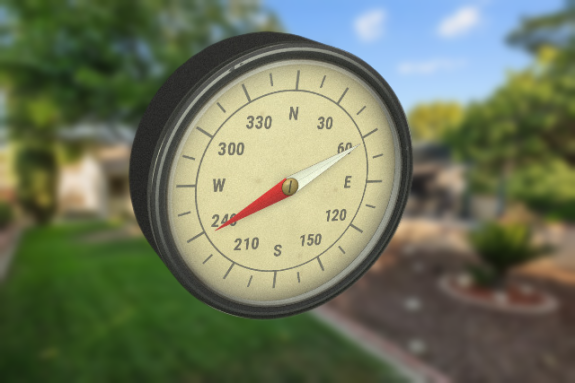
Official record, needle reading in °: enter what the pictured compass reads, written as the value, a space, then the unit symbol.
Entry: 240 °
